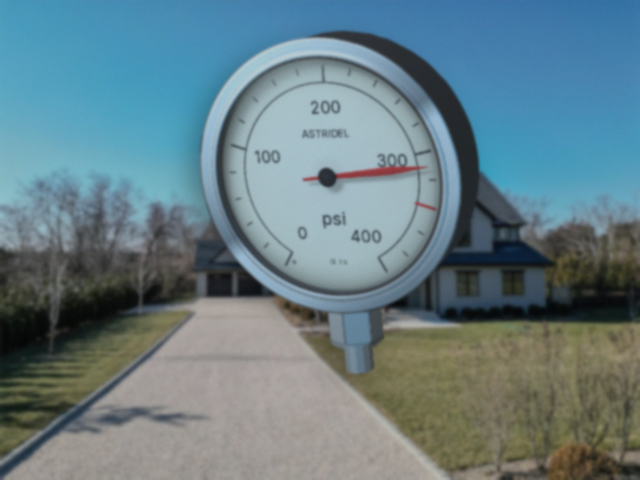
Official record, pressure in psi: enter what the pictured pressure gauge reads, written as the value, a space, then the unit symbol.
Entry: 310 psi
